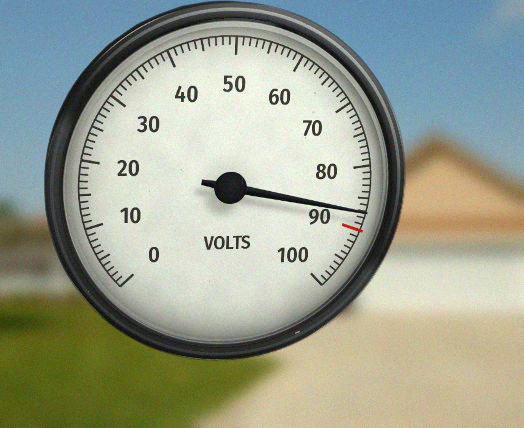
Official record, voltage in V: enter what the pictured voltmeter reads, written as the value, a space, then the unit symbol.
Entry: 87 V
